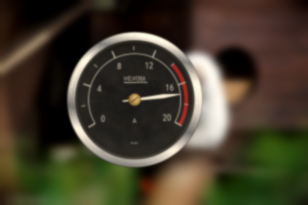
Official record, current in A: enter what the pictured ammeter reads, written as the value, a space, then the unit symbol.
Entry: 17 A
